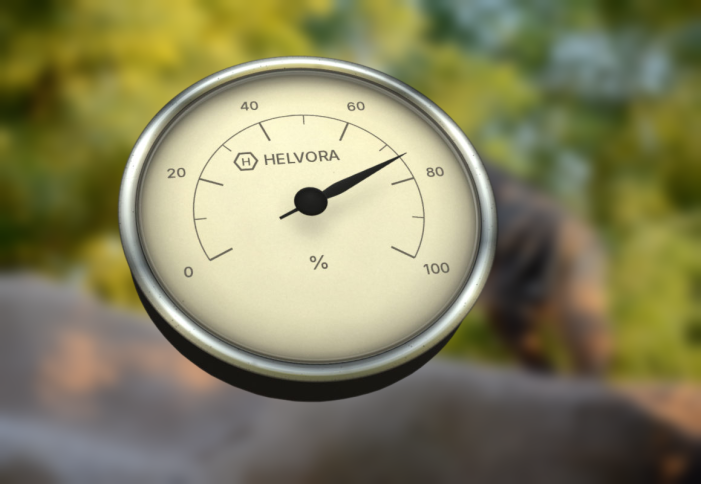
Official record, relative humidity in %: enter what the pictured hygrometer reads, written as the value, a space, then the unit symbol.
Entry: 75 %
